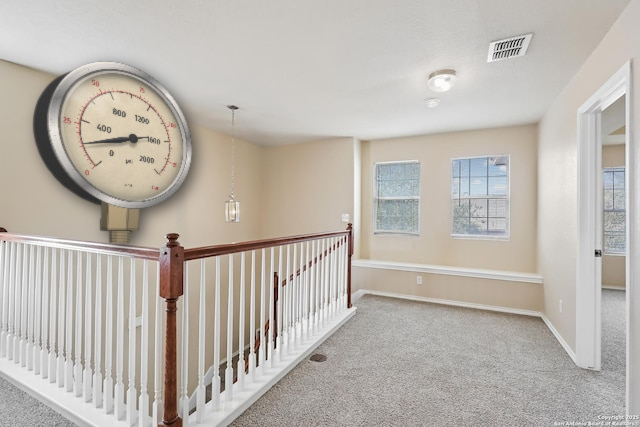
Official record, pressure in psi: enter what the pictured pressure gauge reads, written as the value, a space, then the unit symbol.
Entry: 200 psi
